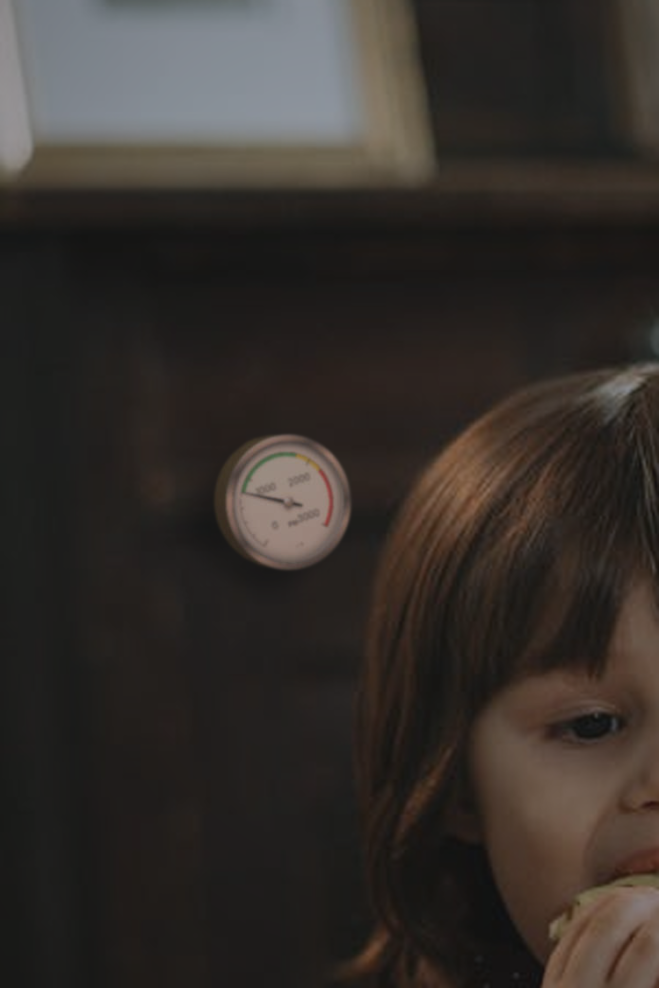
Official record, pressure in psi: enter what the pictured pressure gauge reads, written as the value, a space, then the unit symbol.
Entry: 800 psi
